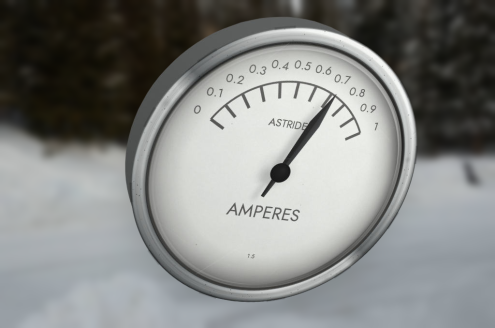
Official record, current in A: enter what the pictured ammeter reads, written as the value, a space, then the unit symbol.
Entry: 0.7 A
